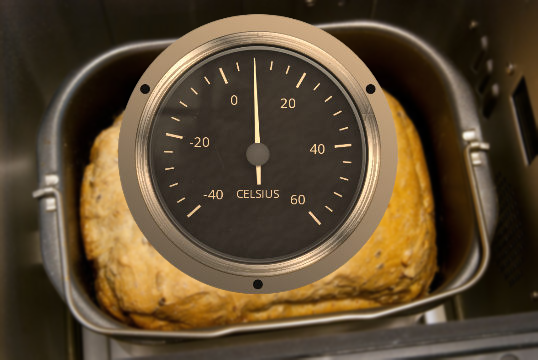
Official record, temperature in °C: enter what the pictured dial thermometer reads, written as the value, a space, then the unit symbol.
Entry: 8 °C
